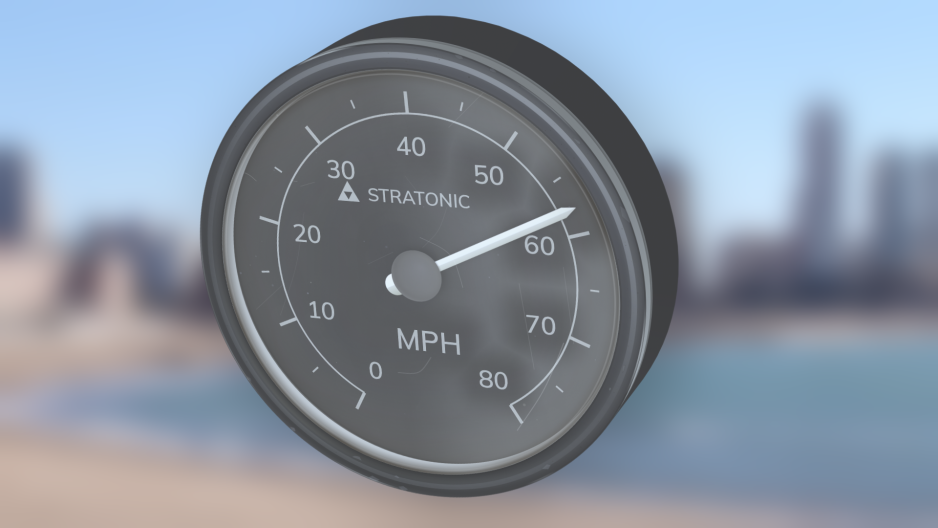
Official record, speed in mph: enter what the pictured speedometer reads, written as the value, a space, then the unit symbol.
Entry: 57.5 mph
